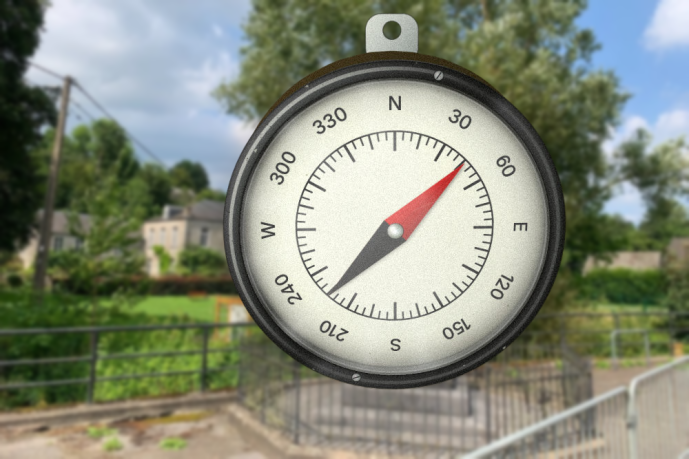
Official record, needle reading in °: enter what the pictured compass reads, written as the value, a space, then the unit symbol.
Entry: 45 °
